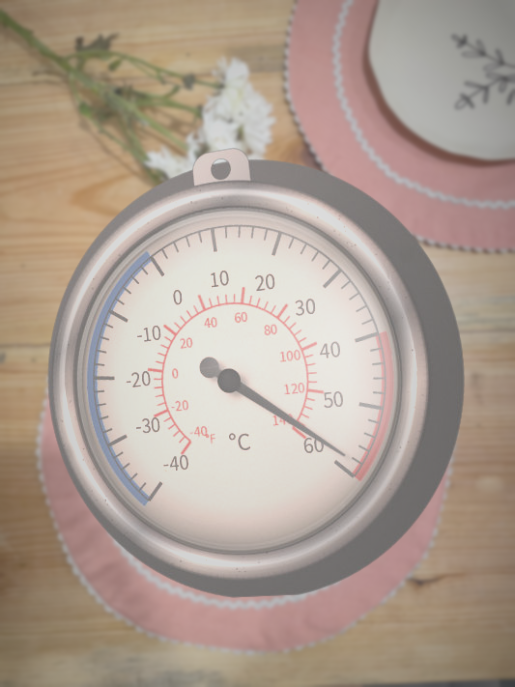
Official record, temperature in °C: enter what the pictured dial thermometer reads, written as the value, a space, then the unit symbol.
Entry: 58 °C
